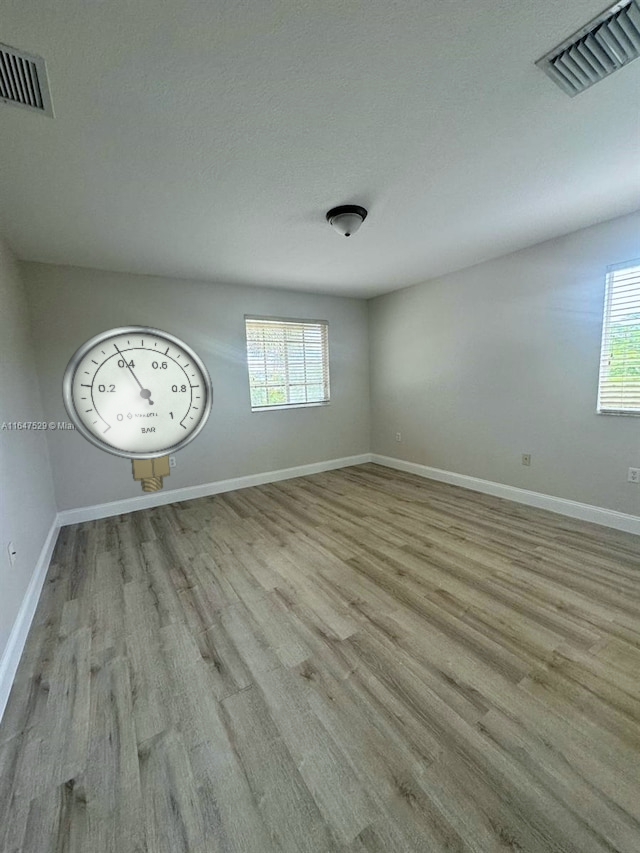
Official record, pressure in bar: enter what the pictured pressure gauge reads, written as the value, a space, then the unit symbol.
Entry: 0.4 bar
